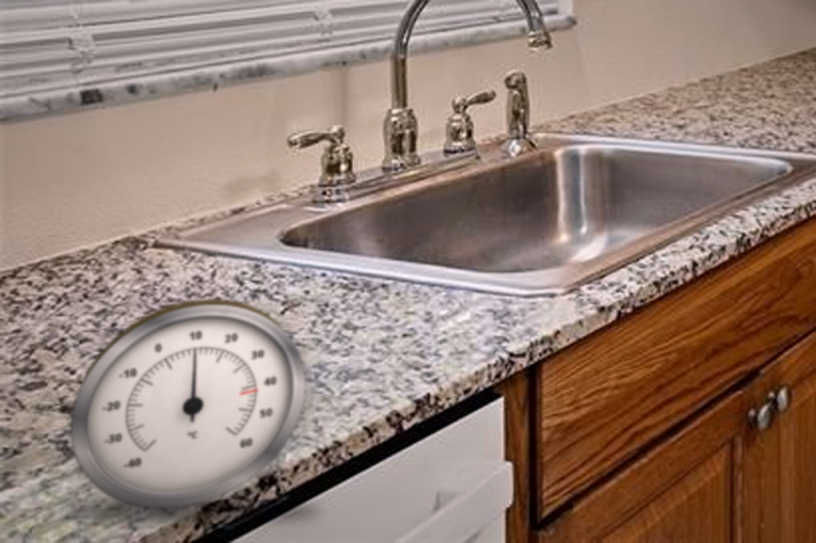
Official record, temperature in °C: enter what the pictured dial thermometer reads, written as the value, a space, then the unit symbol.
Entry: 10 °C
